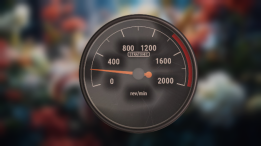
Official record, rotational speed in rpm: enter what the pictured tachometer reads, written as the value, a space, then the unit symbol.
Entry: 200 rpm
